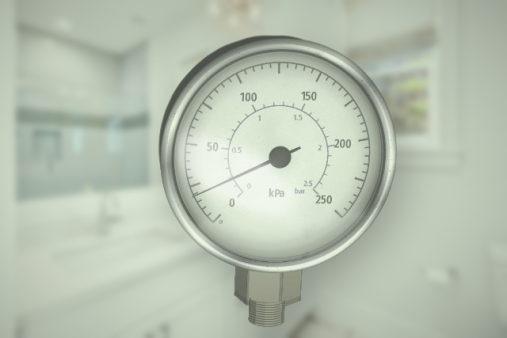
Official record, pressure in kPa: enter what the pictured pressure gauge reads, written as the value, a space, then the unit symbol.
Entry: 20 kPa
